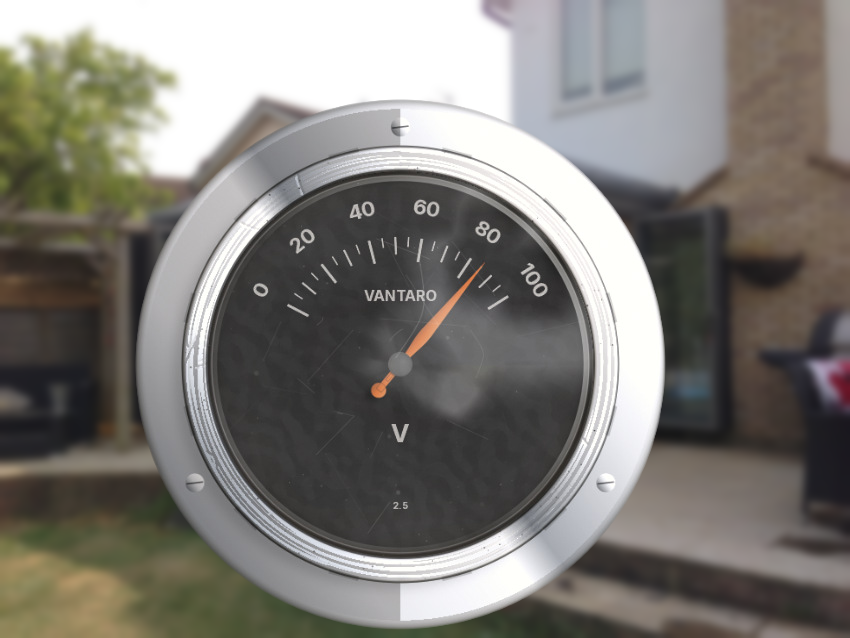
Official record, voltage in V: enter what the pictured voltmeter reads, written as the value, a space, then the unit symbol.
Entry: 85 V
